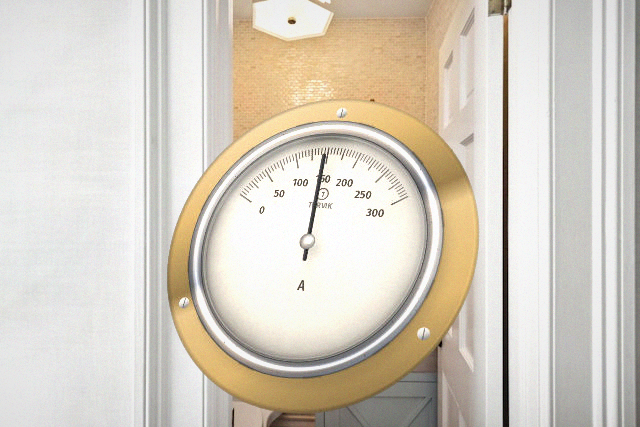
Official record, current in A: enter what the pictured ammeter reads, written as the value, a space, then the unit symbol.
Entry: 150 A
